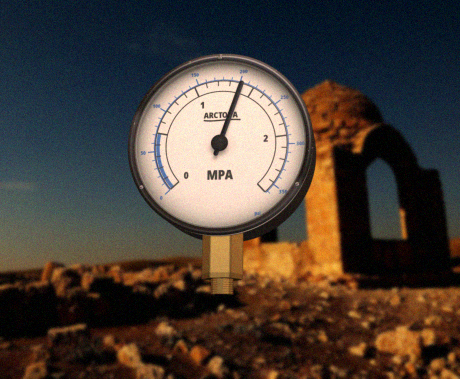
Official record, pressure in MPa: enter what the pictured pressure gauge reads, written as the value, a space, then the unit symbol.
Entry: 1.4 MPa
